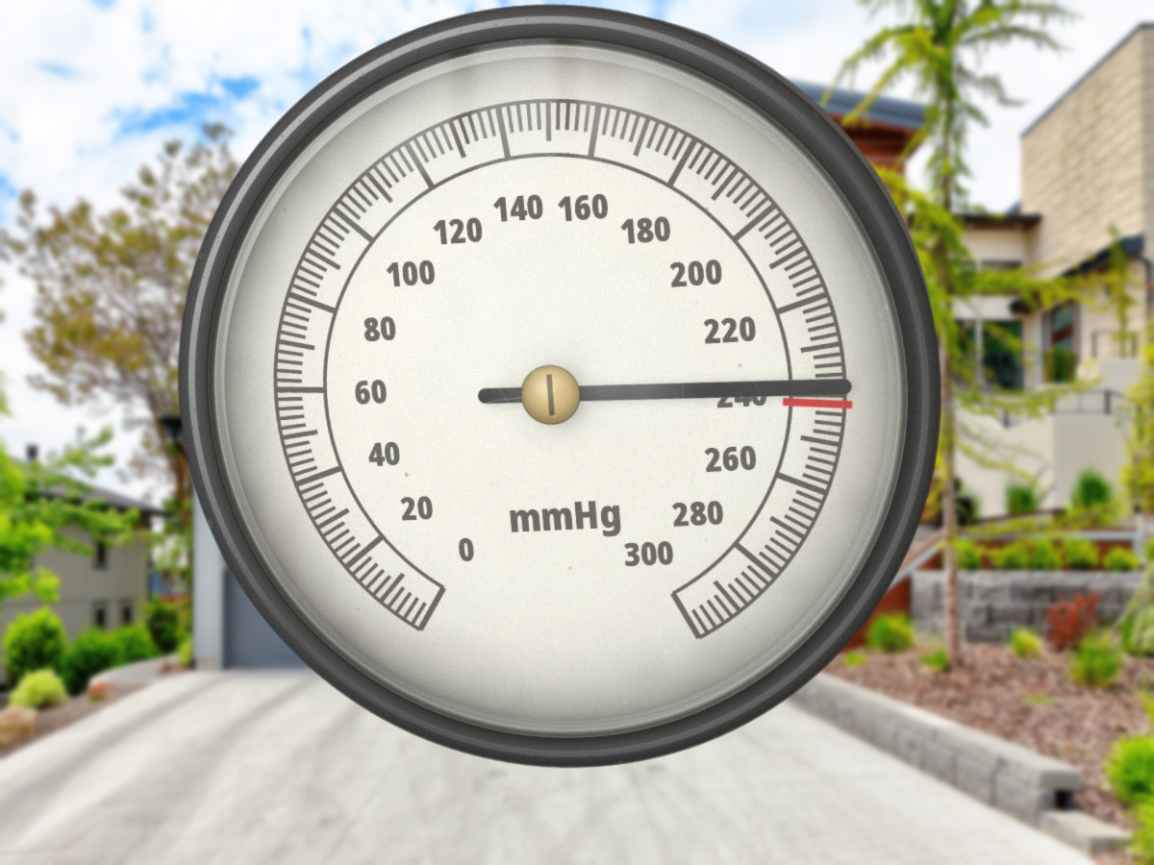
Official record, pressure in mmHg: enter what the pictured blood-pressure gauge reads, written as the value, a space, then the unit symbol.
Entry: 238 mmHg
